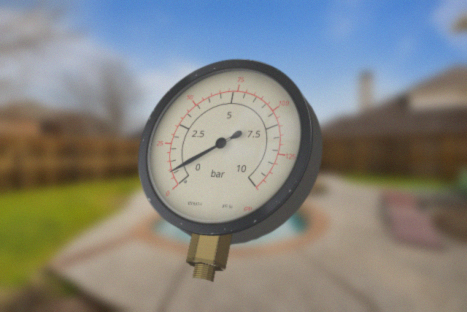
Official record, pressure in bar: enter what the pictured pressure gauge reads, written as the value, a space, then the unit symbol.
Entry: 0.5 bar
